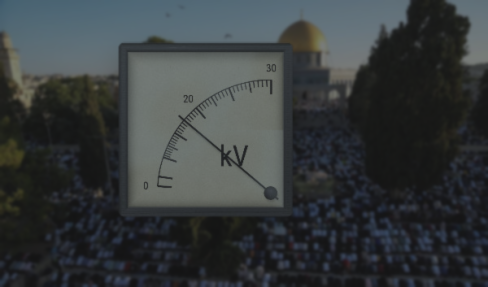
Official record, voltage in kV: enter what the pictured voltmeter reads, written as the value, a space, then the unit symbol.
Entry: 17.5 kV
